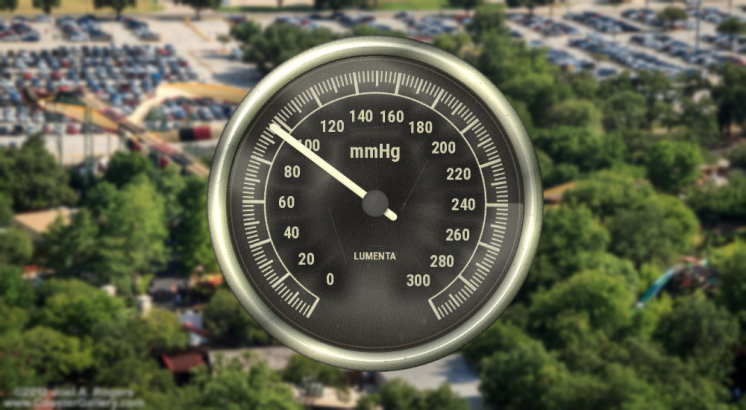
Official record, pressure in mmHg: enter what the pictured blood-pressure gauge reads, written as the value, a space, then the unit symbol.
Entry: 96 mmHg
